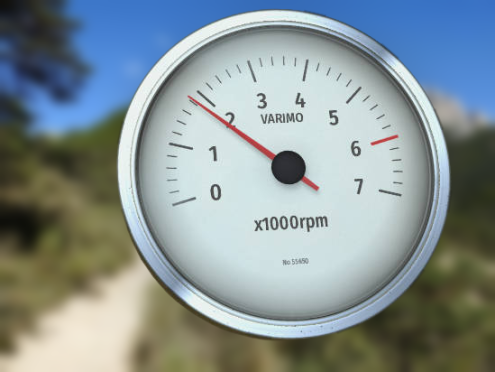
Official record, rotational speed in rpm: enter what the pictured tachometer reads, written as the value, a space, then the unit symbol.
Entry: 1800 rpm
